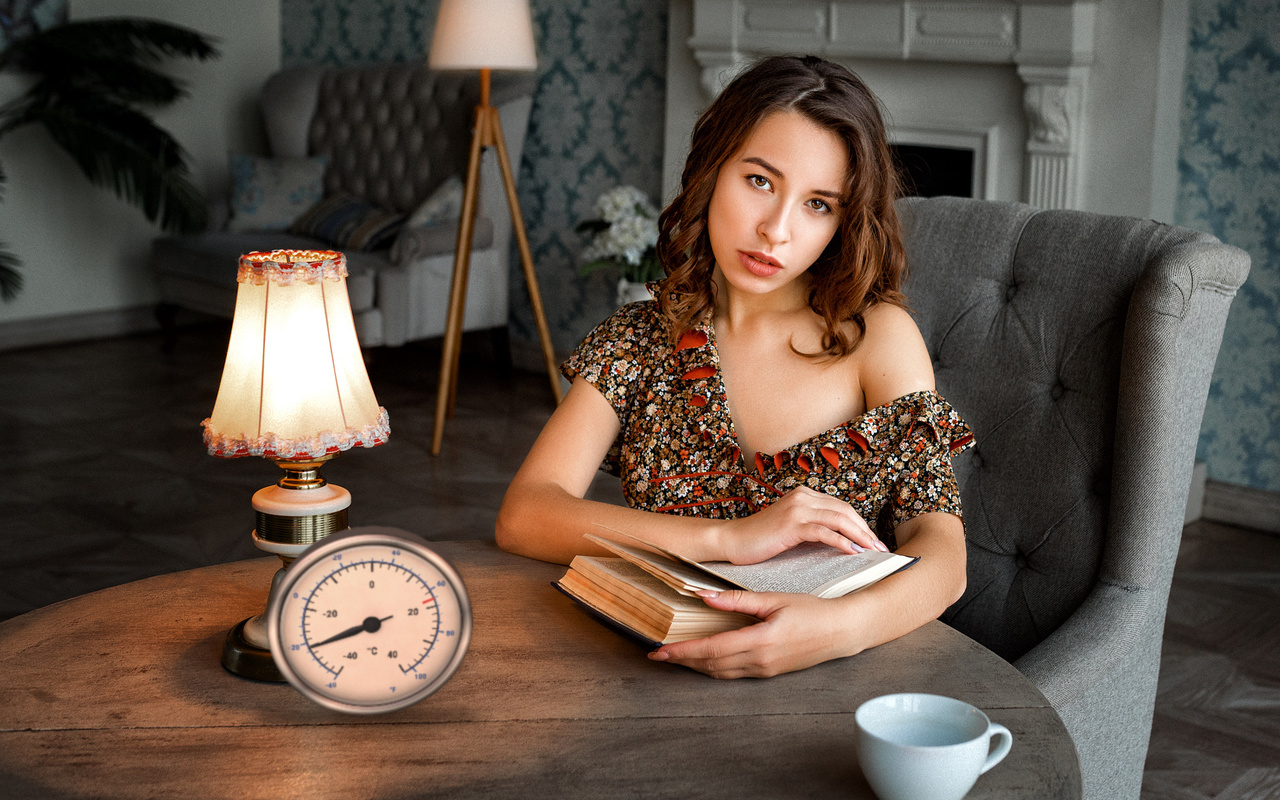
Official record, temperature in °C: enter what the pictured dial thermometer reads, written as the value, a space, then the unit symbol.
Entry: -30 °C
